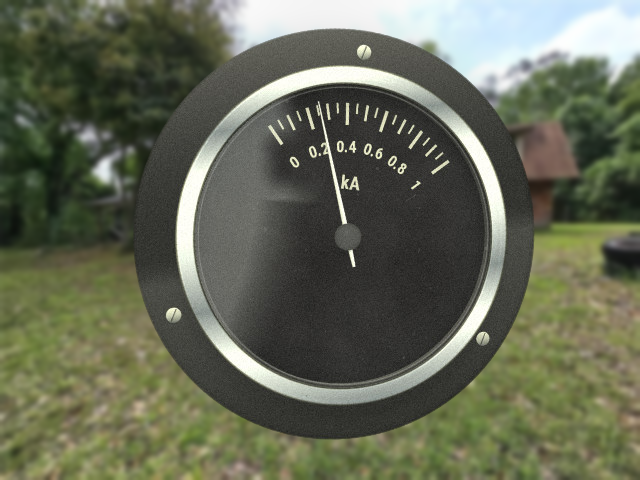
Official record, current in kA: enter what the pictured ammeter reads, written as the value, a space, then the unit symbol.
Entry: 0.25 kA
